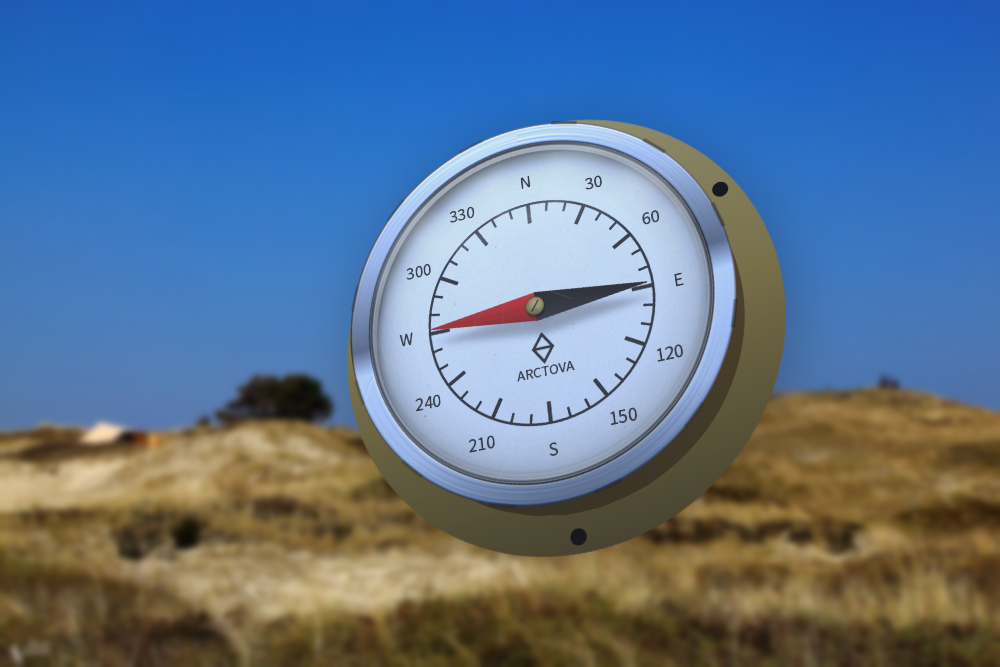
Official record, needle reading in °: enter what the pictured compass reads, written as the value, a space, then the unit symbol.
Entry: 270 °
